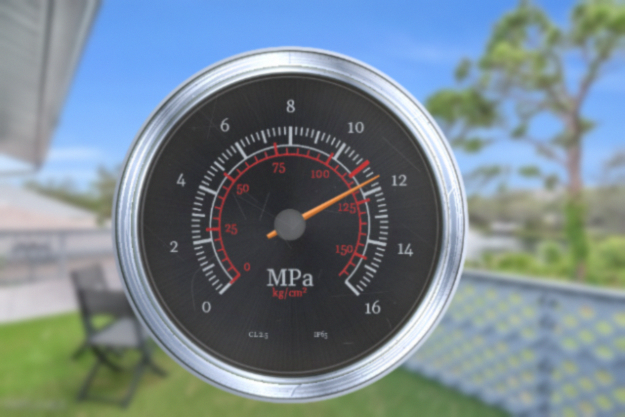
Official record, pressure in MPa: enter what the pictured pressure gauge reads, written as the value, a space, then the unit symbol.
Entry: 11.6 MPa
